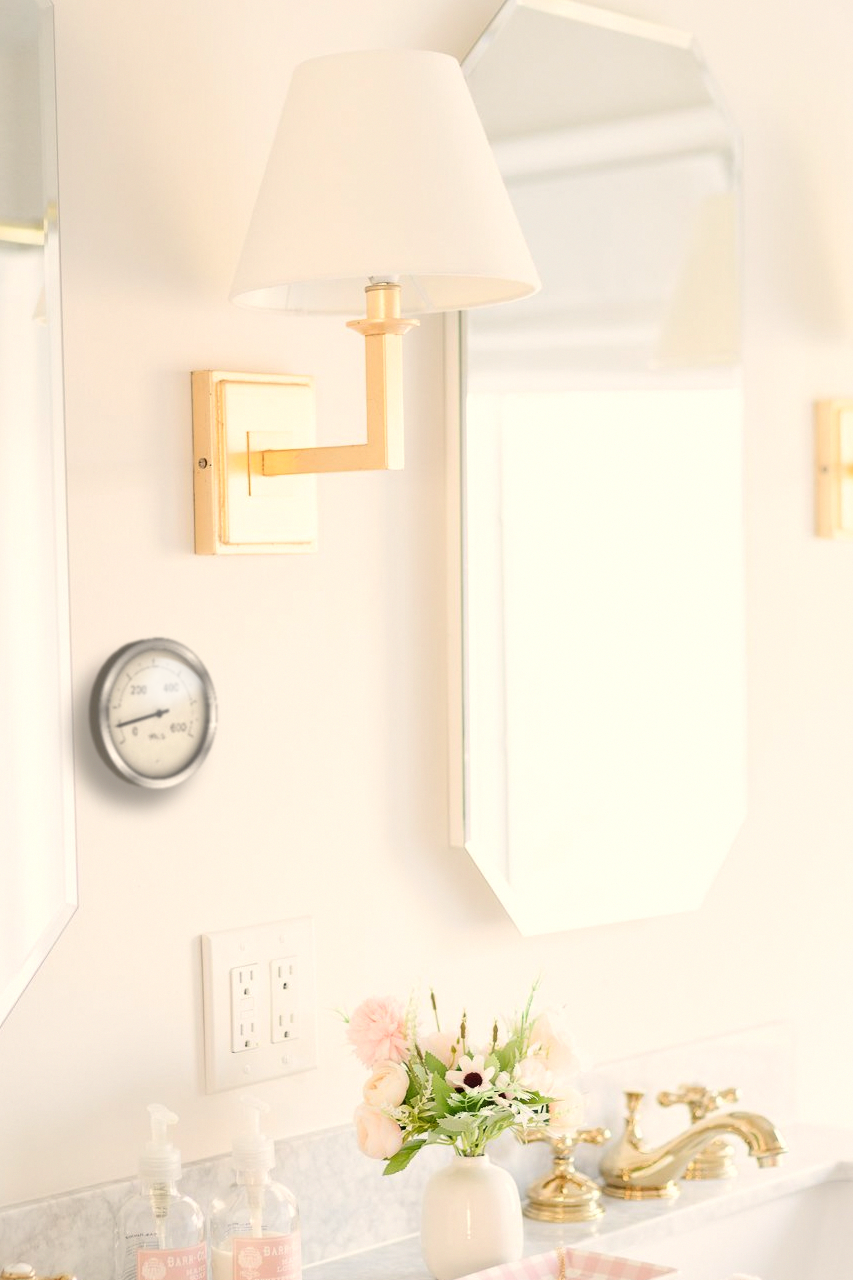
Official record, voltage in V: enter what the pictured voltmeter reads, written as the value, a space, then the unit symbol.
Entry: 50 V
